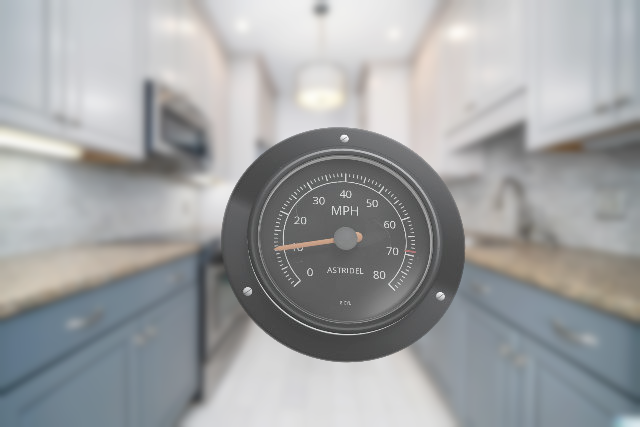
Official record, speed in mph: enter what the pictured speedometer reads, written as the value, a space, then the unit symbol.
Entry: 10 mph
